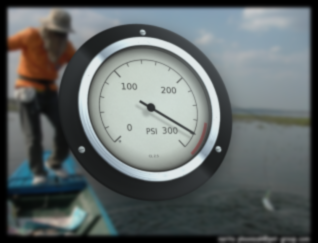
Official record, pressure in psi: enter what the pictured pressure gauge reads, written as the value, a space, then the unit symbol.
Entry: 280 psi
